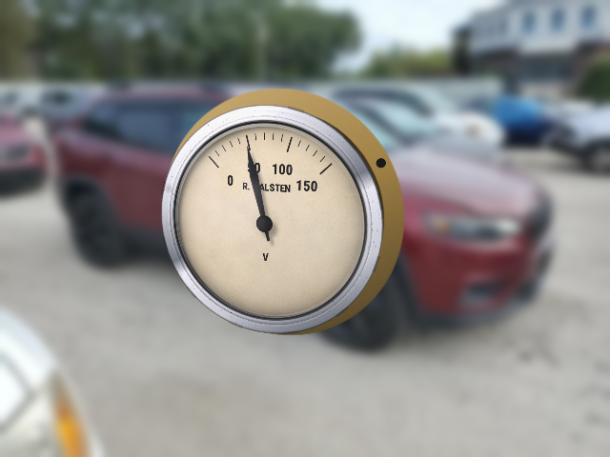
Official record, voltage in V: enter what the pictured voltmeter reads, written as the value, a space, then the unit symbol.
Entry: 50 V
